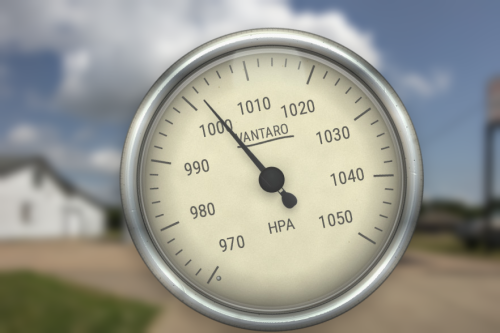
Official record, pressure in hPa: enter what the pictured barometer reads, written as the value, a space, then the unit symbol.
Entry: 1002 hPa
